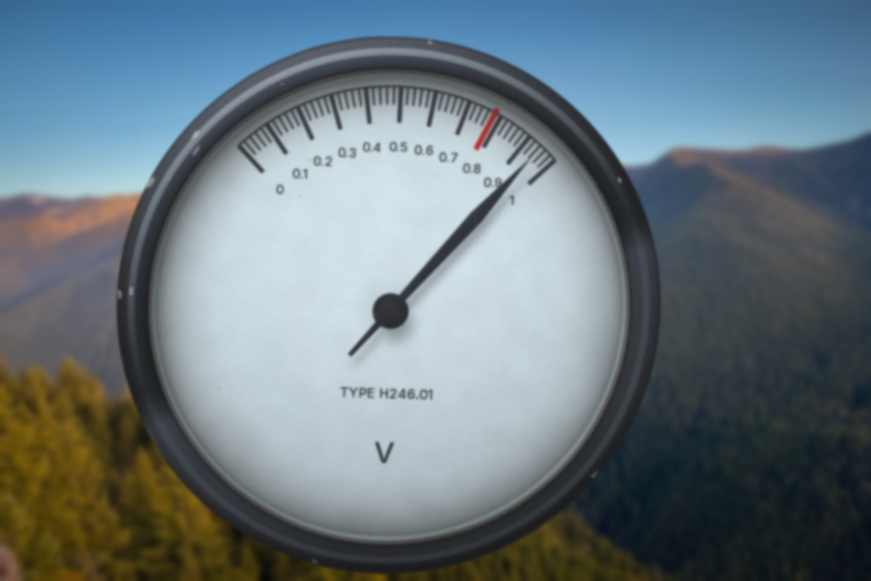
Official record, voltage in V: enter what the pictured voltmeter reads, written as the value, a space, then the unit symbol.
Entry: 0.94 V
